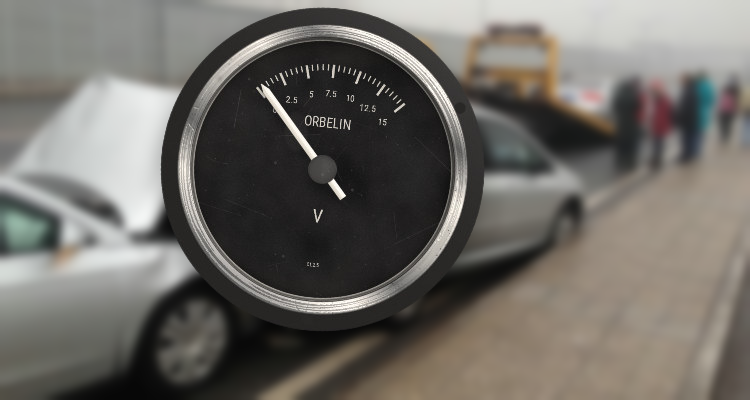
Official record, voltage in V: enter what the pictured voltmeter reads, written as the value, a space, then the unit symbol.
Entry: 0.5 V
